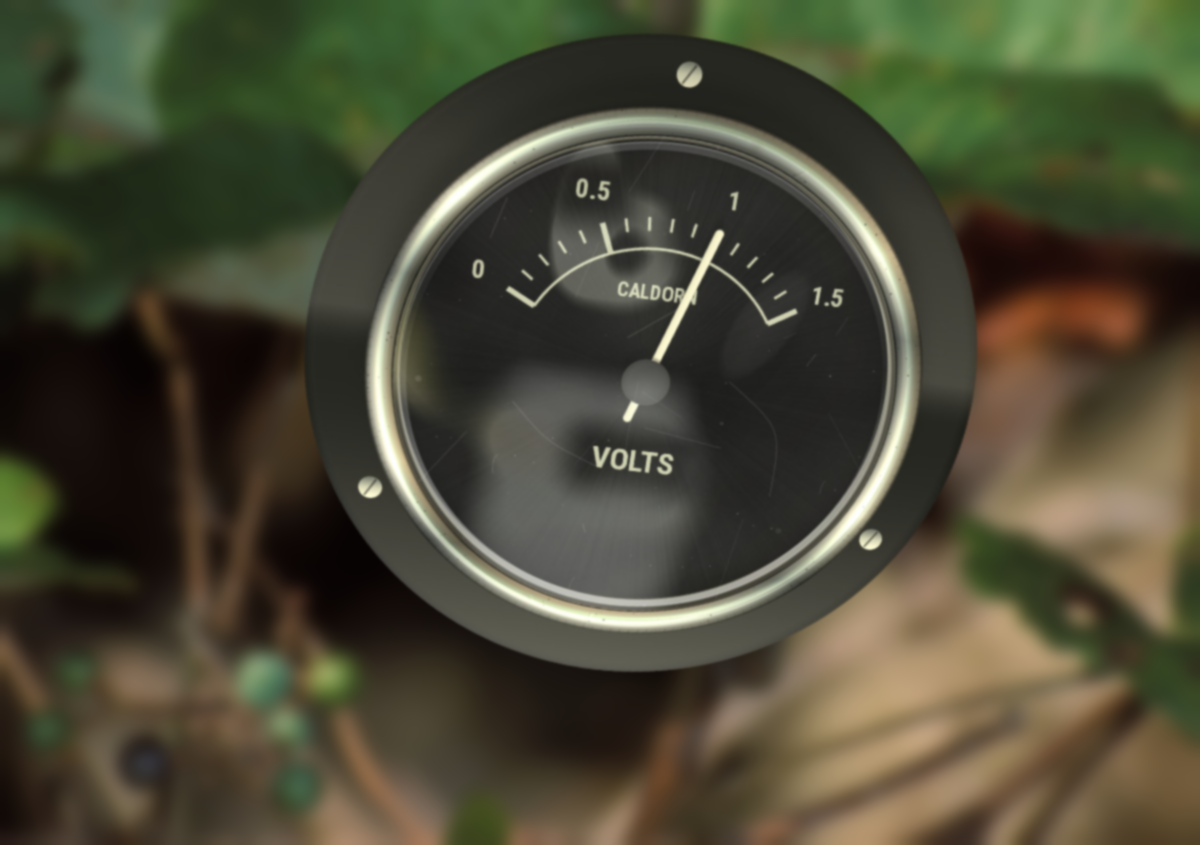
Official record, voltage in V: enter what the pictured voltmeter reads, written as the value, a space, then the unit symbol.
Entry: 1 V
